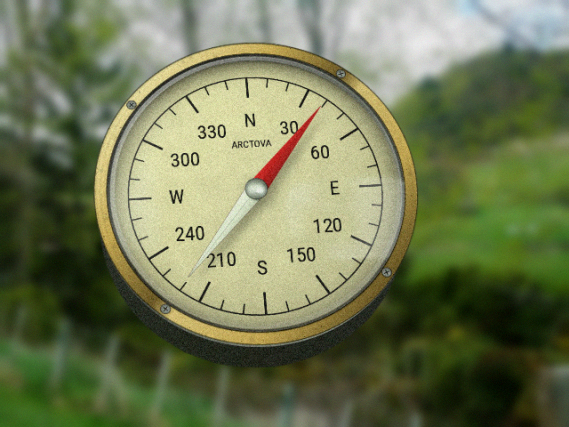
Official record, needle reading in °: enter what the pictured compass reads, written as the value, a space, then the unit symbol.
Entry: 40 °
